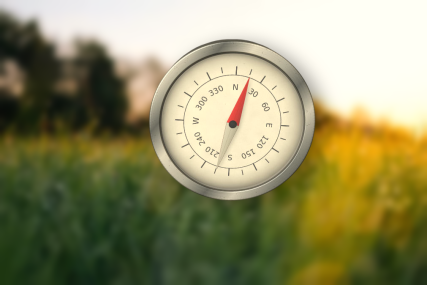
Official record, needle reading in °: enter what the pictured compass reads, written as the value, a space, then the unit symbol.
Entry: 15 °
